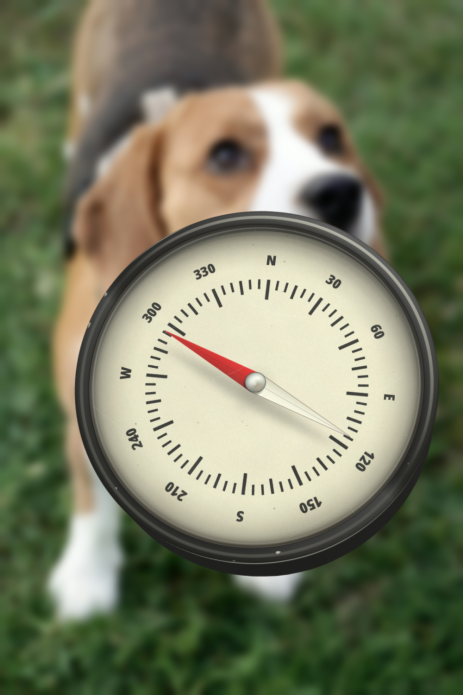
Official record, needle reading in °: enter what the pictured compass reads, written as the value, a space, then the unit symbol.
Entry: 295 °
